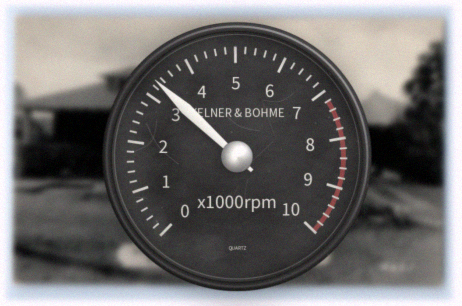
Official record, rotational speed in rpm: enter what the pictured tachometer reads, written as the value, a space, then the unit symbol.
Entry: 3300 rpm
